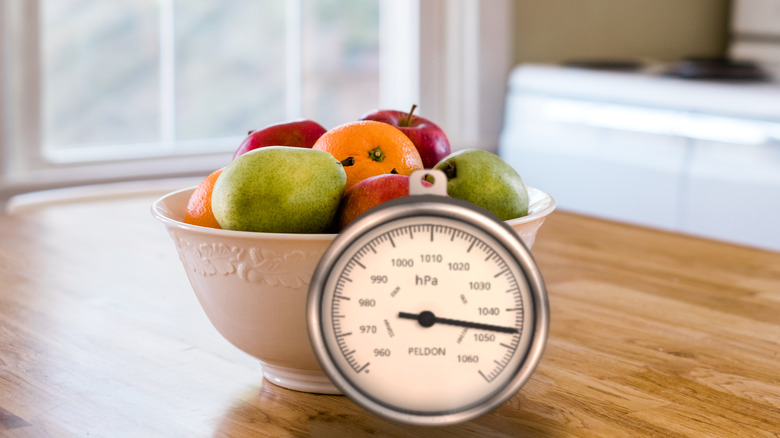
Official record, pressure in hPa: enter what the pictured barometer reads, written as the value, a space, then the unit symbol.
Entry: 1045 hPa
